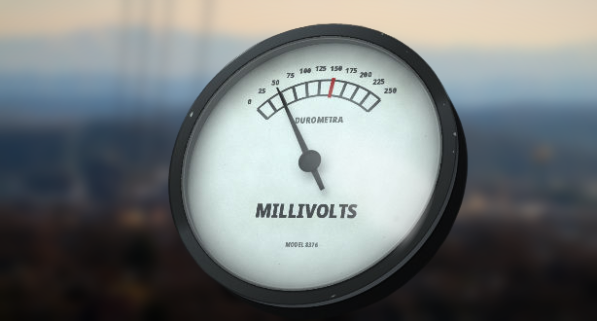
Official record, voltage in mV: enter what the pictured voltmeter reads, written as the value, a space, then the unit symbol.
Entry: 50 mV
